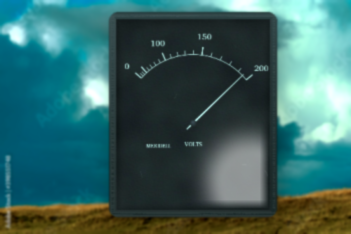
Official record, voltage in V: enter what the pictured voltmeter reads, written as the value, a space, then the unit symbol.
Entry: 195 V
